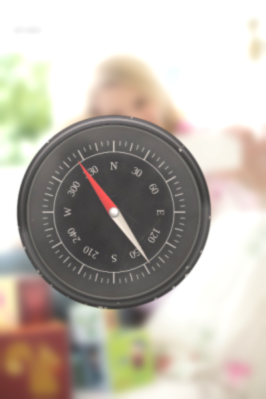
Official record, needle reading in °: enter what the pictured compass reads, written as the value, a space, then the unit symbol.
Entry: 325 °
